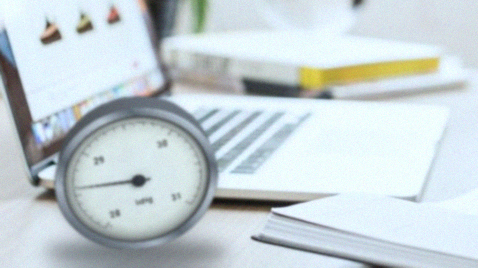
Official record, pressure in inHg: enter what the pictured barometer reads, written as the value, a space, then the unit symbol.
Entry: 28.6 inHg
